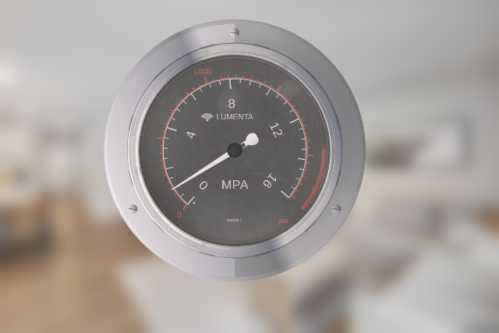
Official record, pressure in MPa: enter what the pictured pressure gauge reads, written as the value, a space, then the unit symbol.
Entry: 1 MPa
